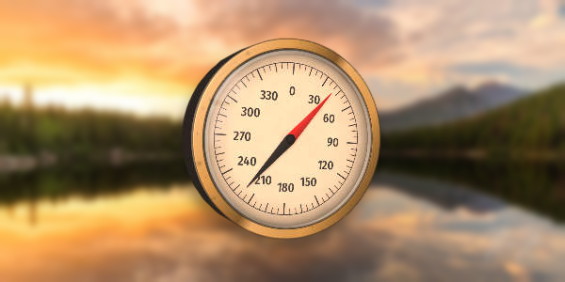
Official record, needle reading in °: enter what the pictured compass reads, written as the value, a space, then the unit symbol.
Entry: 40 °
